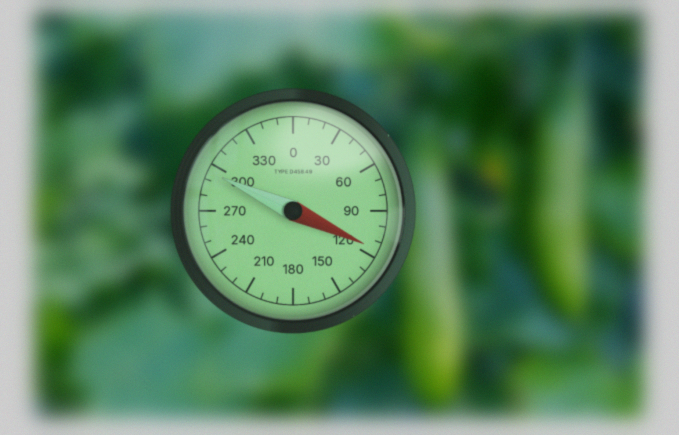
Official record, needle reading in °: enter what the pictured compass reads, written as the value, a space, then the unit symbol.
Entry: 115 °
